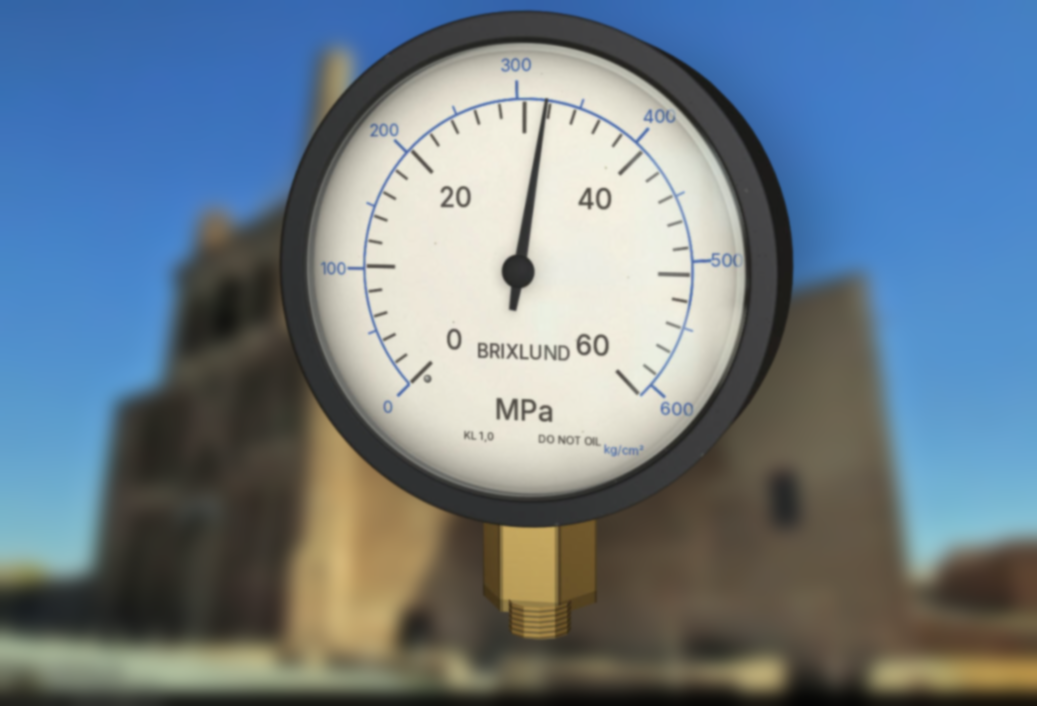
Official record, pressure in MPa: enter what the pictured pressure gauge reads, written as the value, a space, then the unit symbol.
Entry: 32 MPa
